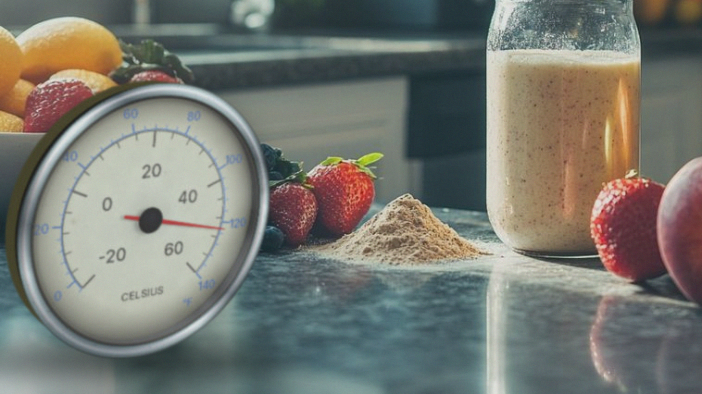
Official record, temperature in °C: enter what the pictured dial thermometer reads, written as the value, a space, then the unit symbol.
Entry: 50 °C
